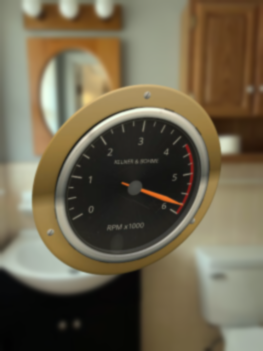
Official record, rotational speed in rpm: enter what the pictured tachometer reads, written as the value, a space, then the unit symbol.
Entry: 5750 rpm
